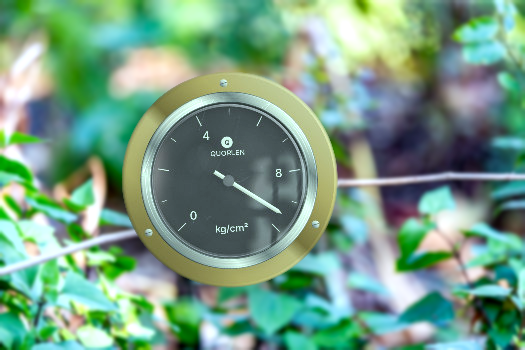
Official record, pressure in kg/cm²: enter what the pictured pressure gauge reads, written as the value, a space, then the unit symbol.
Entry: 9.5 kg/cm²
